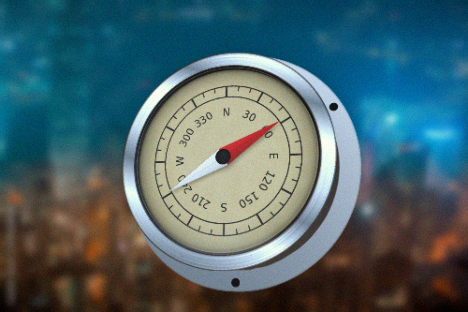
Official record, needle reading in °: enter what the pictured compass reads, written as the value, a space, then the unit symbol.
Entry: 60 °
